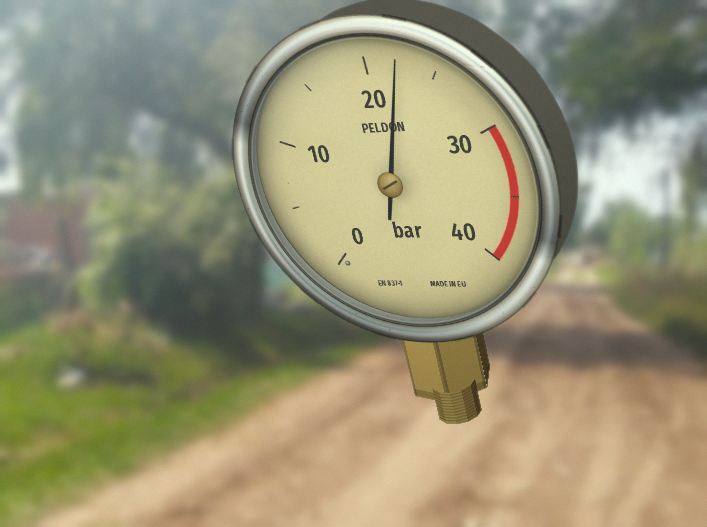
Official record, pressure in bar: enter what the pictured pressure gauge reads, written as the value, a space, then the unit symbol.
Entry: 22.5 bar
